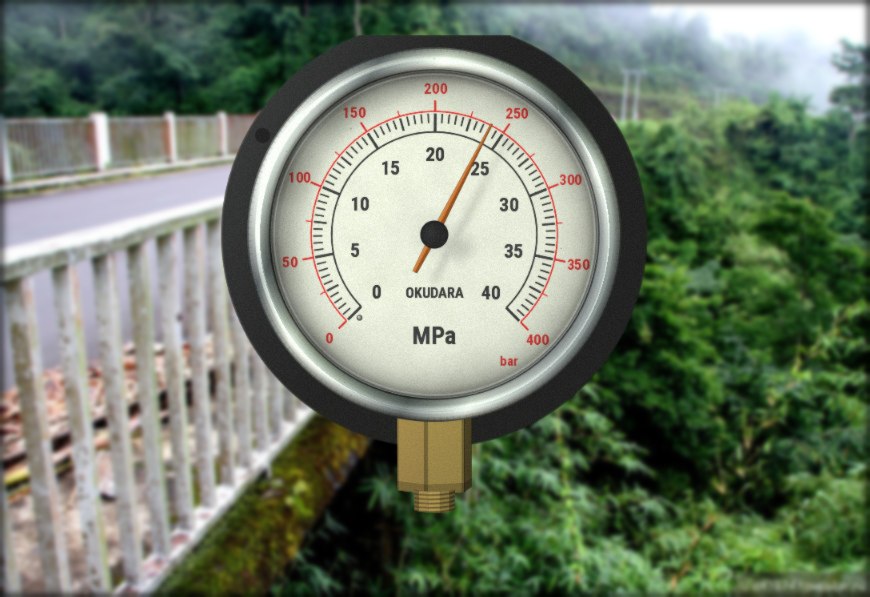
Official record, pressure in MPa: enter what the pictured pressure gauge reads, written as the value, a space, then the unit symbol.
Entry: 24 MPa
